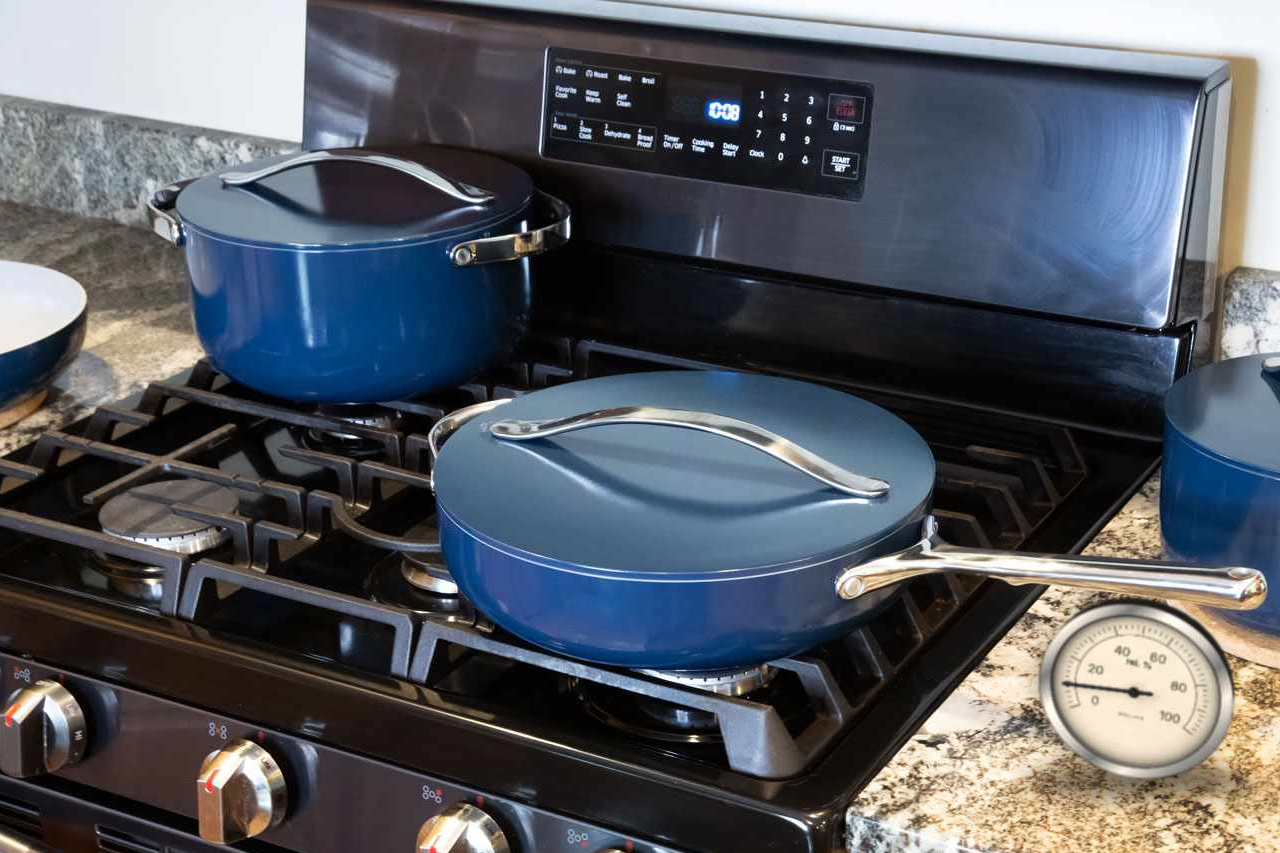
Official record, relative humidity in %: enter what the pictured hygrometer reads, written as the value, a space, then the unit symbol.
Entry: 10 %
